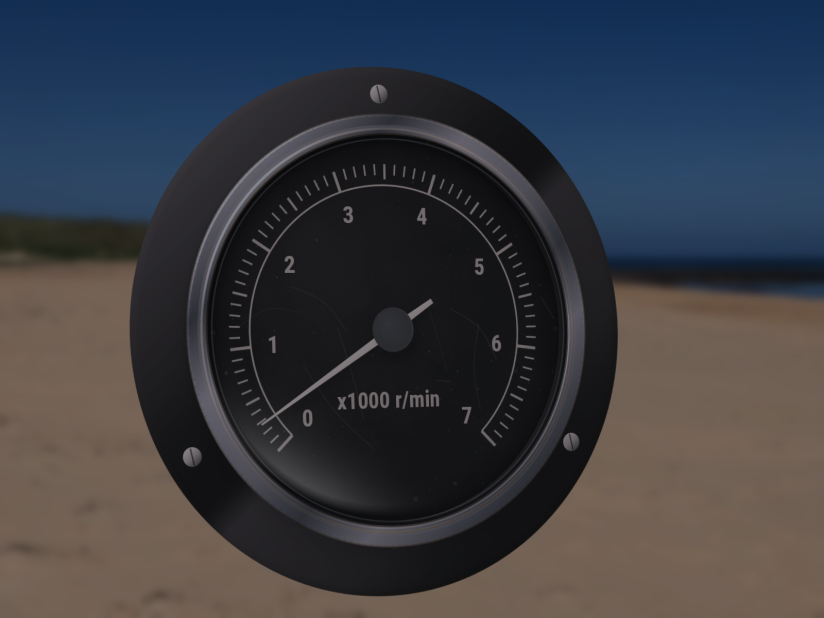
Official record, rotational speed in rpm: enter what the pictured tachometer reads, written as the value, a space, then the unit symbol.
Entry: 300 rpm
